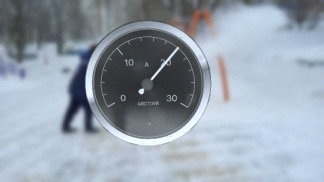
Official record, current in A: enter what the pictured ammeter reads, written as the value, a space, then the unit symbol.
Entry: 20 A
